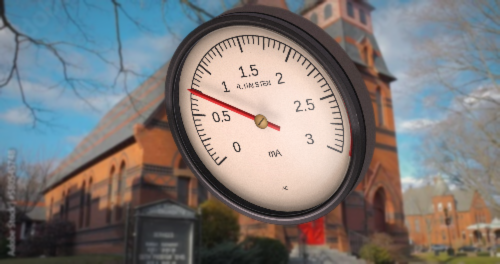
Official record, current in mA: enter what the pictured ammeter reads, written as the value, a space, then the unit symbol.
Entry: 0.75 mA
